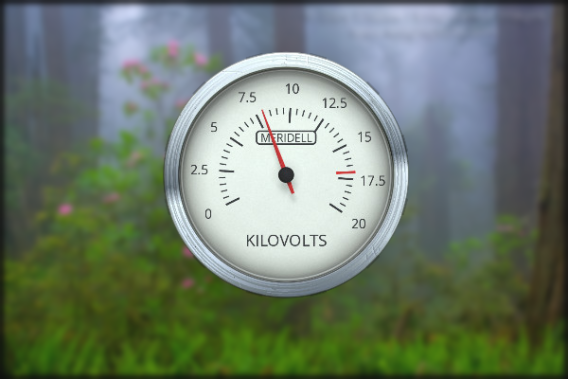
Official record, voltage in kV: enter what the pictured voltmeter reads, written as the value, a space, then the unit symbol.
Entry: 8 kV
